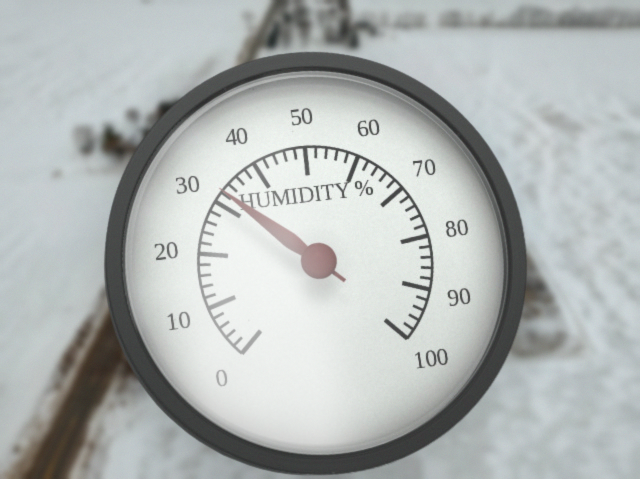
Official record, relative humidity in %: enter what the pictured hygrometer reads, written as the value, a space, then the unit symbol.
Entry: 32 %
